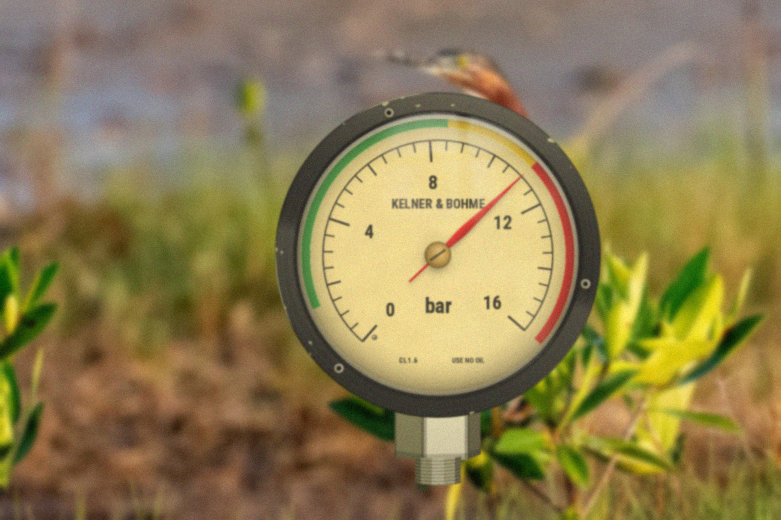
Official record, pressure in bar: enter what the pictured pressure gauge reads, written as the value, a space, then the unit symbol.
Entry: 11 bar
